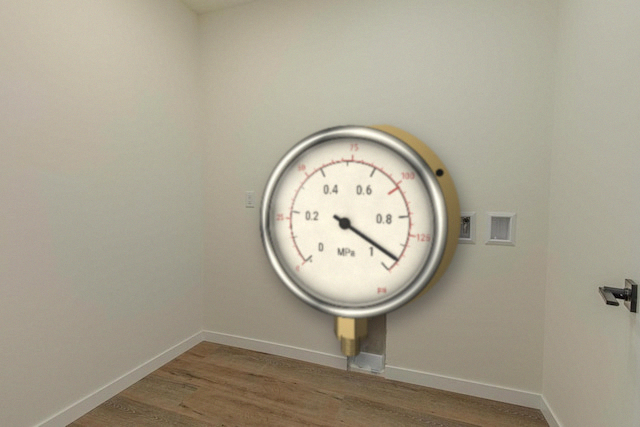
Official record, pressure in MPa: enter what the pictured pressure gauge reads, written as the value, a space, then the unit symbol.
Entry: 0.95 MPa
